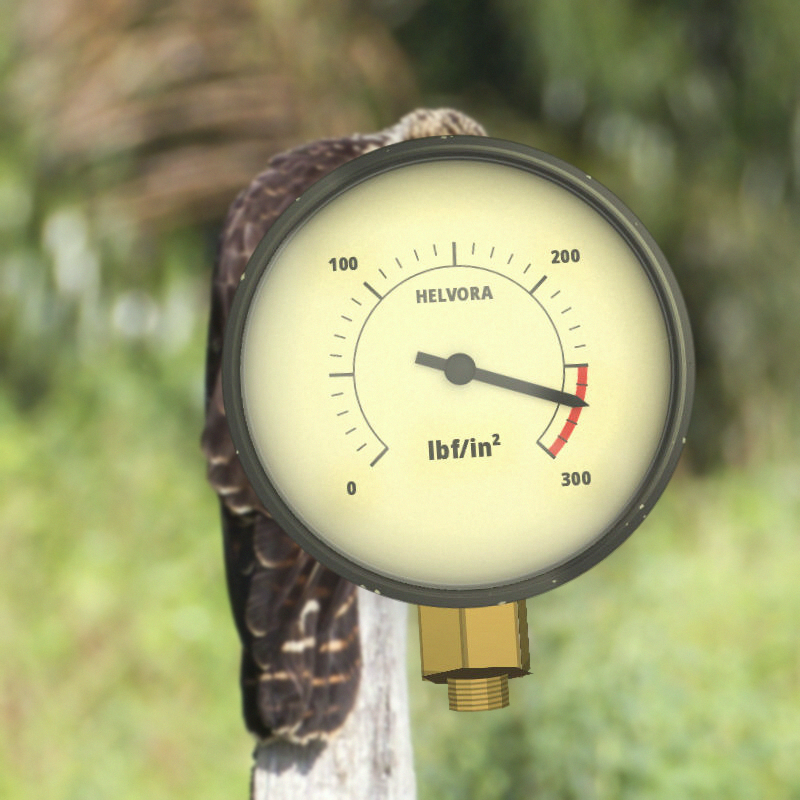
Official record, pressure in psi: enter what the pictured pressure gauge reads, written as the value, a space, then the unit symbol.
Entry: 270 psi
